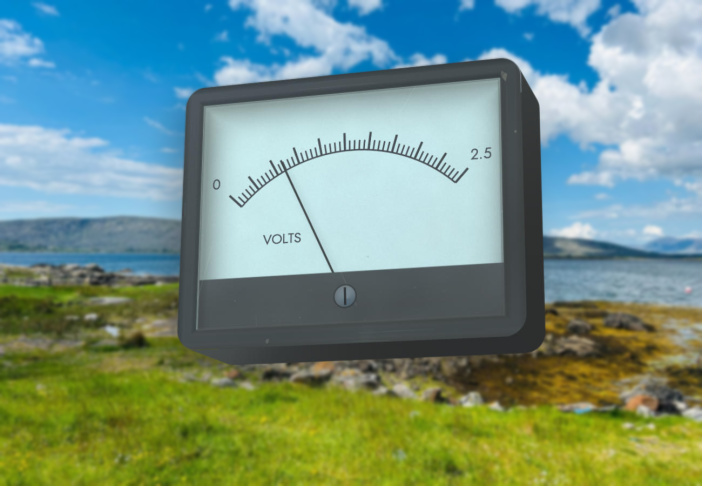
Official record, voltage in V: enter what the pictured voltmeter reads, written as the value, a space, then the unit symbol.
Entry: 0.6 V
